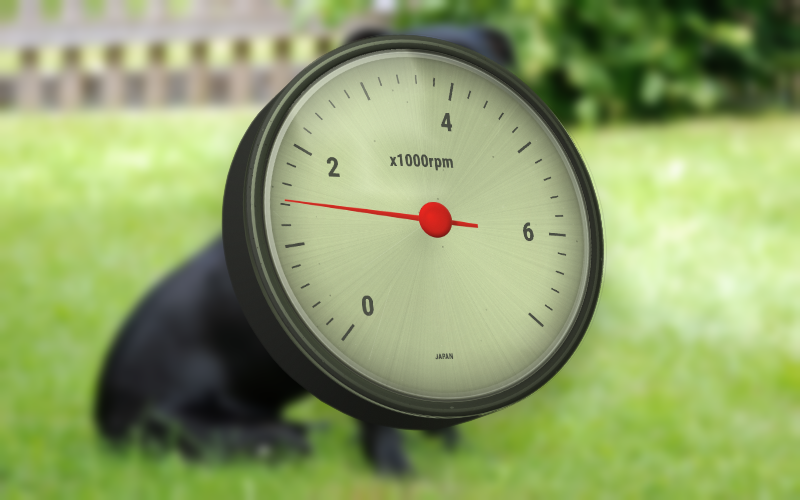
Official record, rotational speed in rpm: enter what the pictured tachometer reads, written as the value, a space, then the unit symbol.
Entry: 1400 rpm
